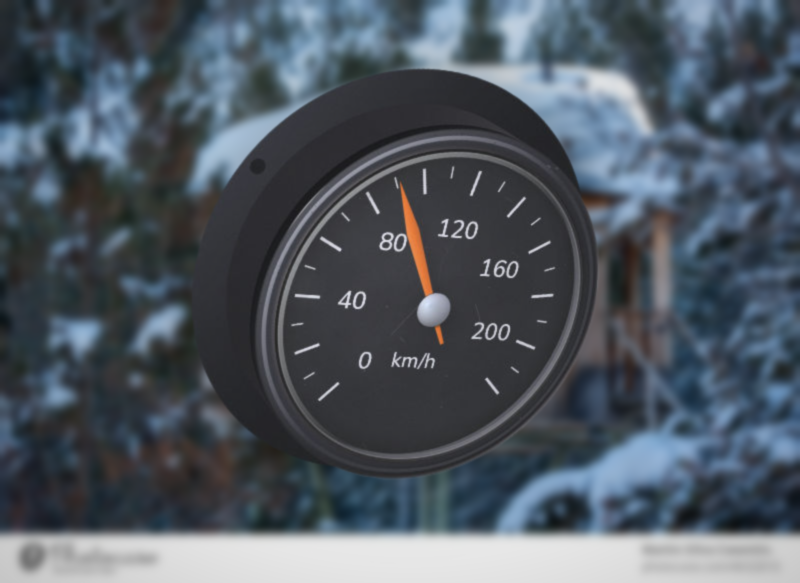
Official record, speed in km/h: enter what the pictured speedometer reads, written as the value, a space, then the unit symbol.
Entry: 90 km/h
